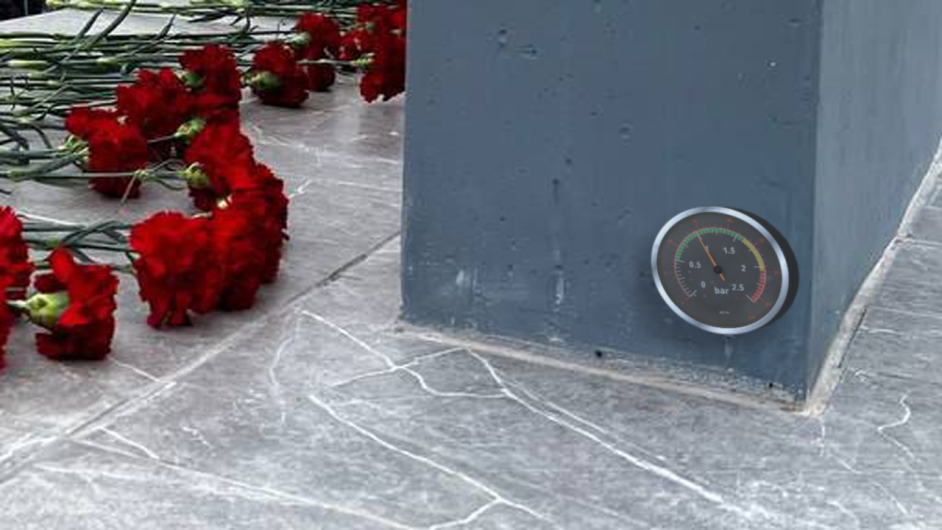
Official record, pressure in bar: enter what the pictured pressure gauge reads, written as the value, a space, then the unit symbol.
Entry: 1 bar
